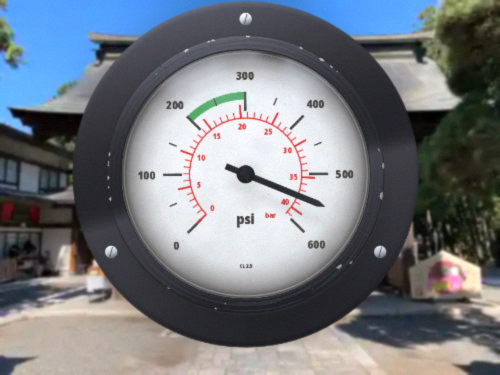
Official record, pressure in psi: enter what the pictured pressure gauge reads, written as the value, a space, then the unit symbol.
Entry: 550 psi
